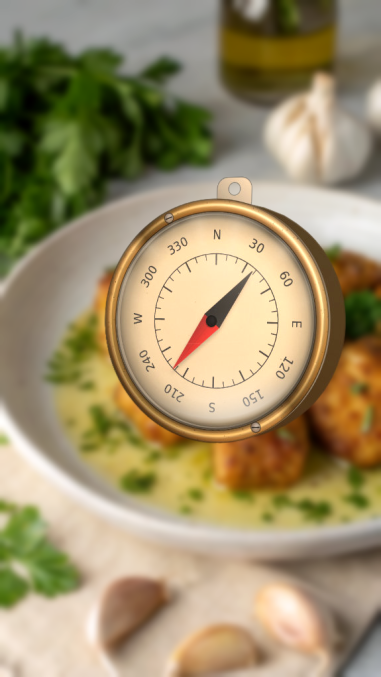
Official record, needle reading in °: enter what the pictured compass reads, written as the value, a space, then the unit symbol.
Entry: 220 °
